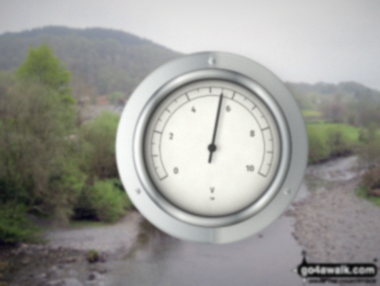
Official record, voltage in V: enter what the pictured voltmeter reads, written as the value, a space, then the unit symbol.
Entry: 5.5 V
